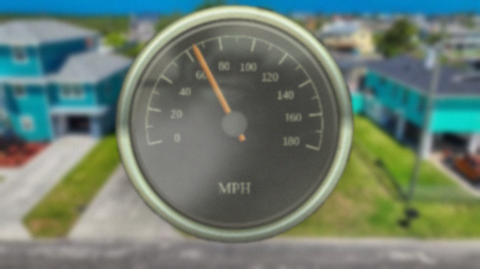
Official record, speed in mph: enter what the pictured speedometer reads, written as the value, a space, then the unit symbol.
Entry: 65 mph
